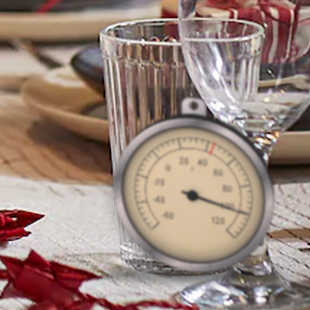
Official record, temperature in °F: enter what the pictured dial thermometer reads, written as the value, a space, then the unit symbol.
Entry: 100 °F
